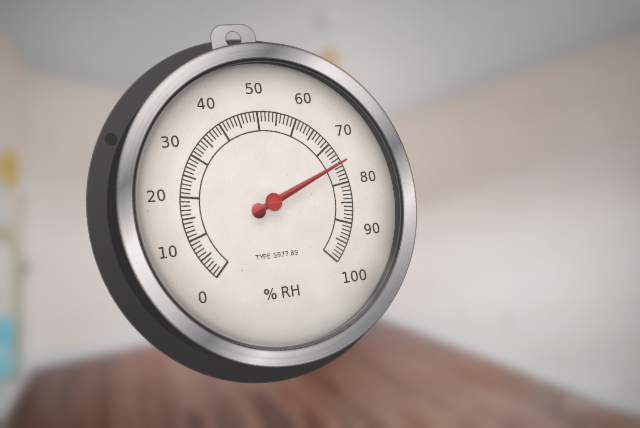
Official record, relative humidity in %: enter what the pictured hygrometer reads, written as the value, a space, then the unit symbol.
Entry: 75 %
